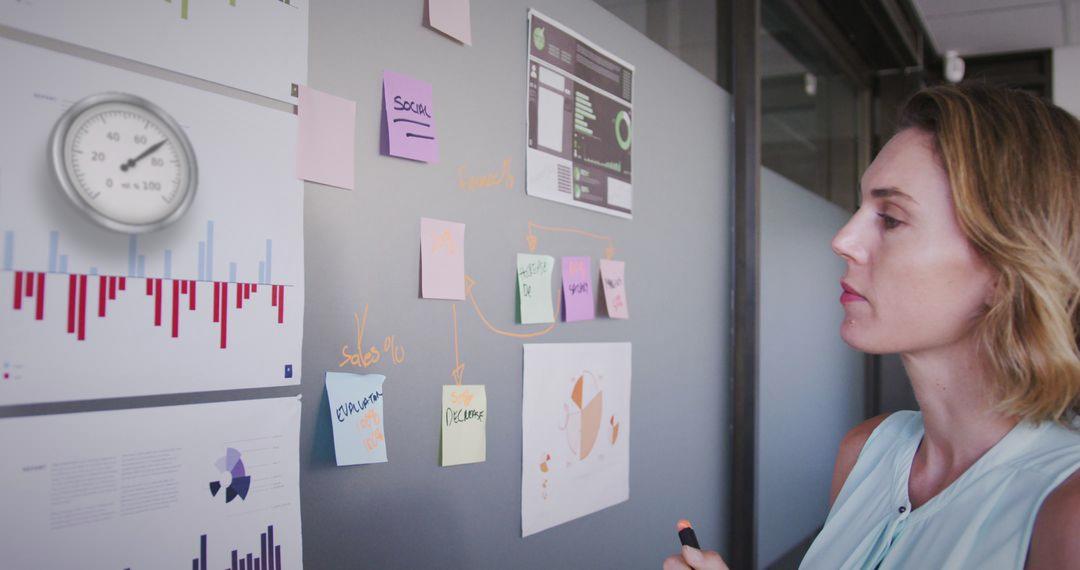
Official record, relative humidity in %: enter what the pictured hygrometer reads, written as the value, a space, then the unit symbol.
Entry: 70 %
